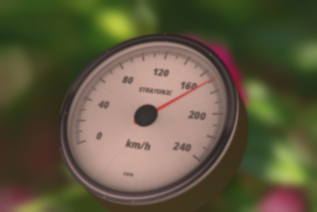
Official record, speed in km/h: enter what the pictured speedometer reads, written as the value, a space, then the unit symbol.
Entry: 170 km/h
